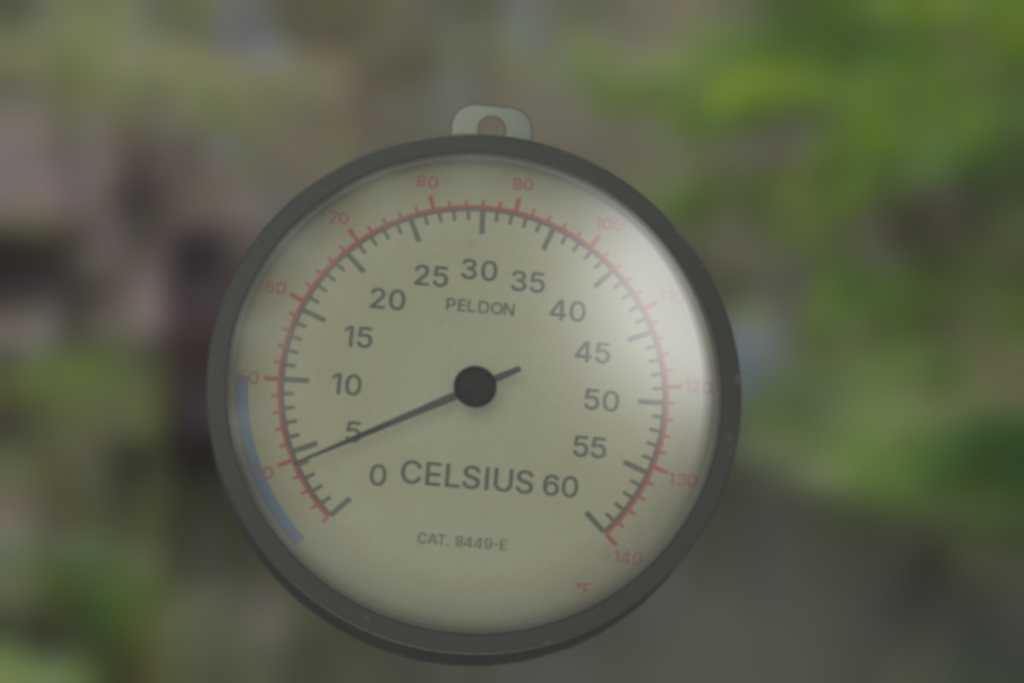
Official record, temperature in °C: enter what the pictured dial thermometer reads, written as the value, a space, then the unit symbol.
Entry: 4 °C
